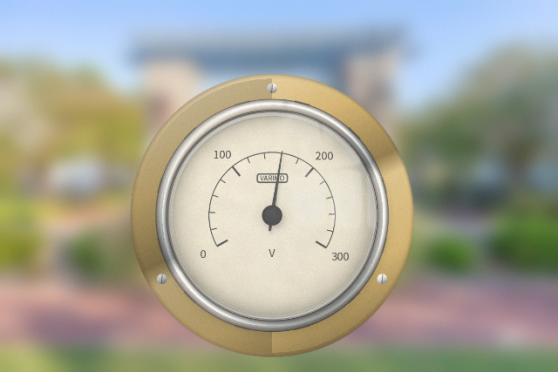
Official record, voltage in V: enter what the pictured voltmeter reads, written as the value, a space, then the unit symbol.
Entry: 160 V
